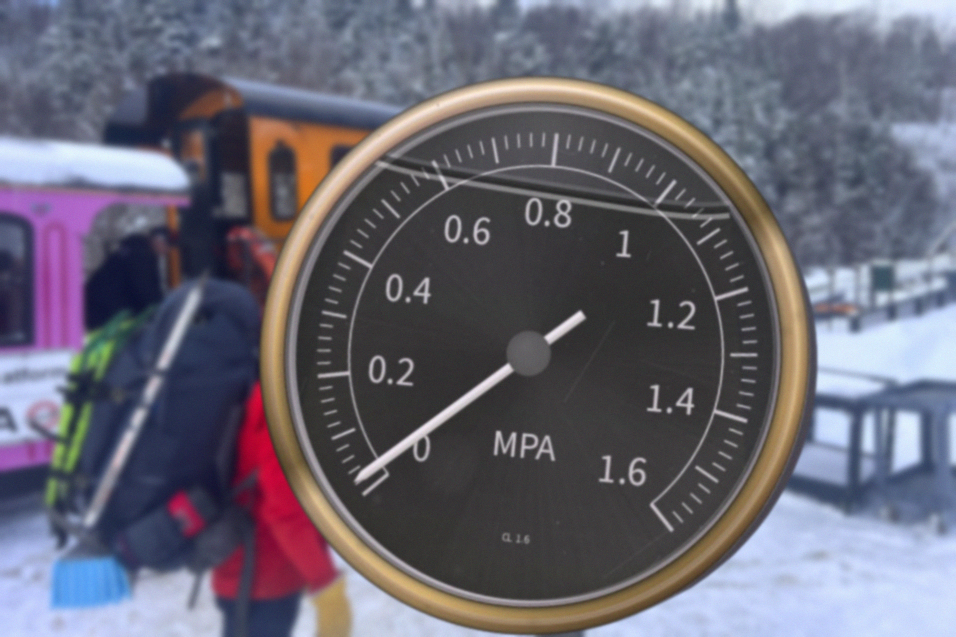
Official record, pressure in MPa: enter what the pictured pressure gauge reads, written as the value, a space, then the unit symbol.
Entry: 0.02 MPa
